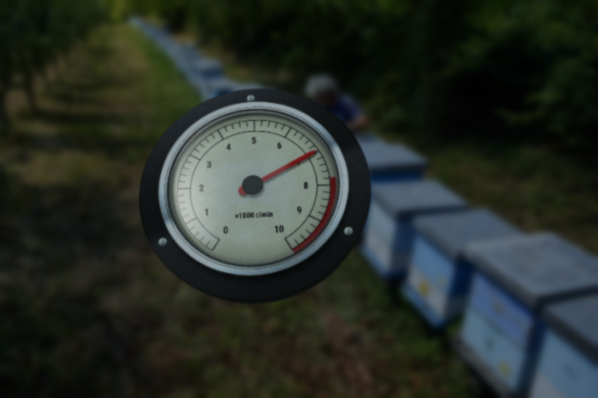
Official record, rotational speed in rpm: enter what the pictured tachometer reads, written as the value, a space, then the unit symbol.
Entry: 7000 rpm
